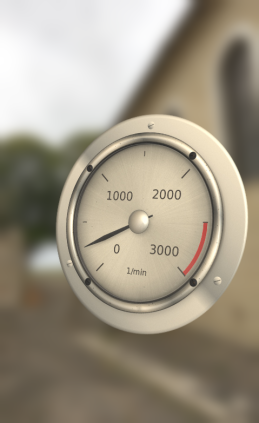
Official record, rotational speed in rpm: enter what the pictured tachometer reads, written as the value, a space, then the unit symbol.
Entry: 250 rpm
